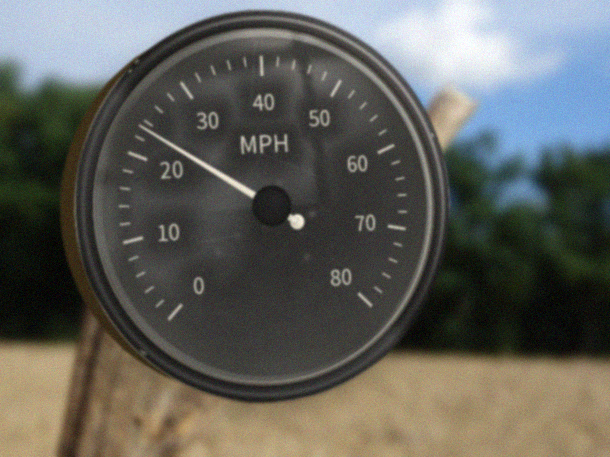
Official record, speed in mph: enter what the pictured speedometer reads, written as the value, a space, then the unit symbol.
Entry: 23 mph
